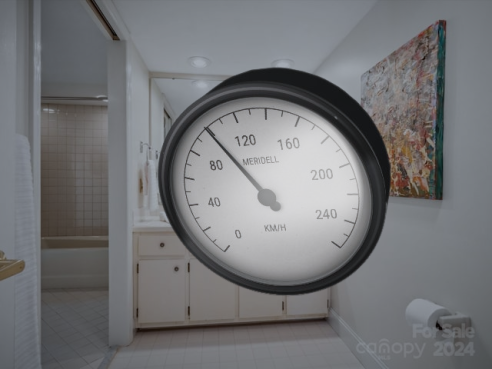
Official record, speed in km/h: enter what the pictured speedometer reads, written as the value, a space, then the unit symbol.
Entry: 100 km/h
